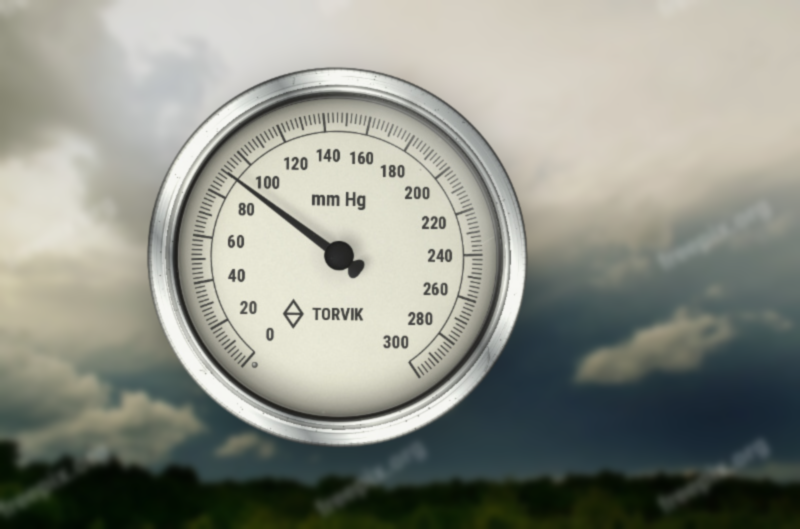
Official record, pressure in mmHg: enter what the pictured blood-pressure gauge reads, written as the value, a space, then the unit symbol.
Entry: 90 mmHg
